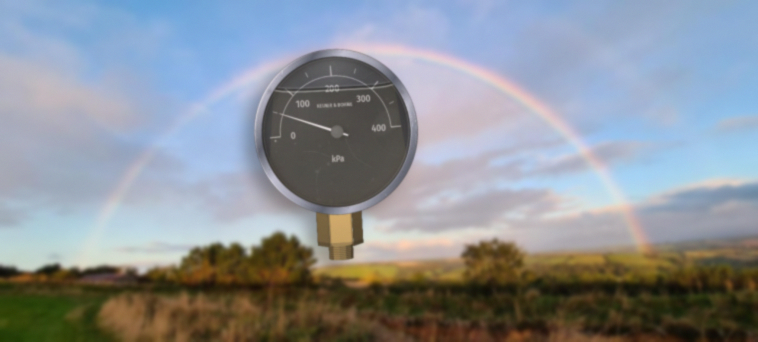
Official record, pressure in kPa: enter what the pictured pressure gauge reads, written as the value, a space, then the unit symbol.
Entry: 50 kPa
